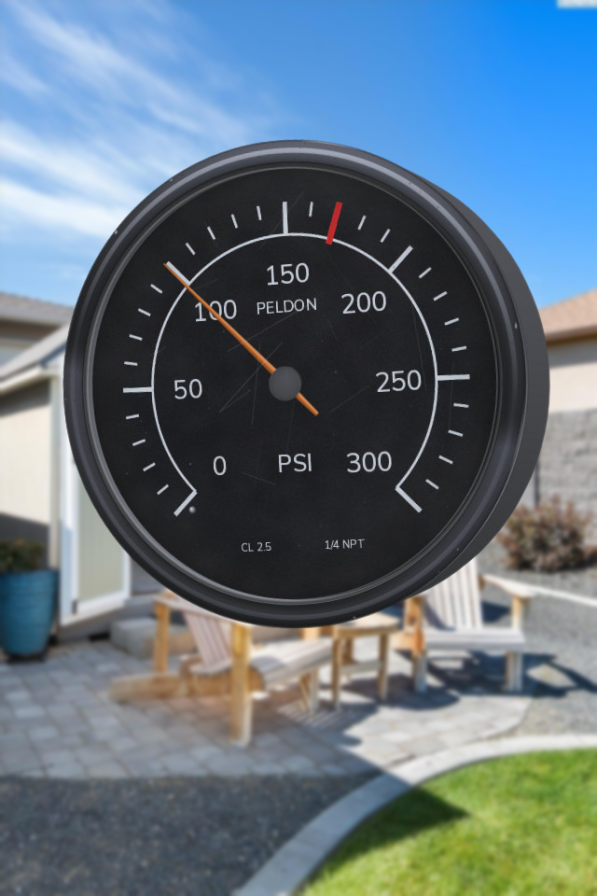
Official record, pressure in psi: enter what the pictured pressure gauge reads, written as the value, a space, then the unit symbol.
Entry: 100 psi
